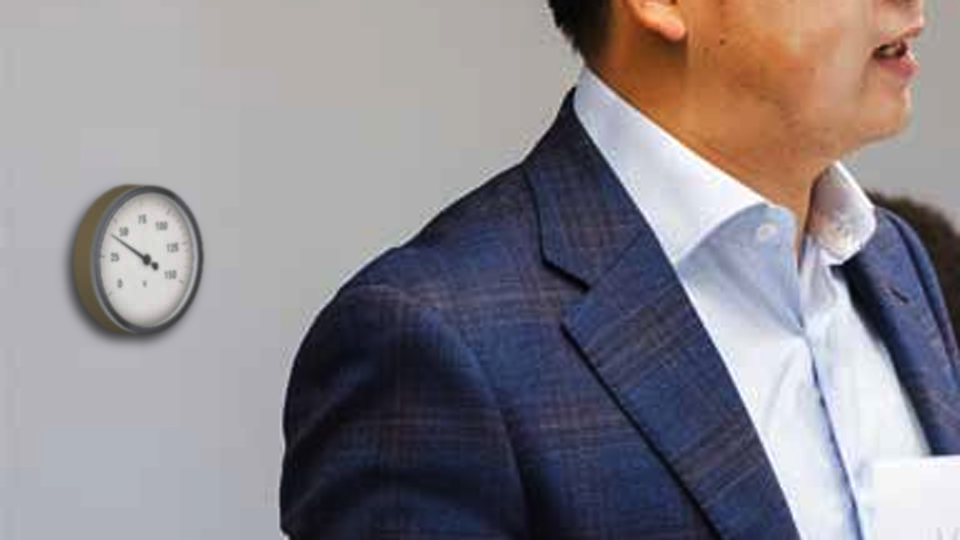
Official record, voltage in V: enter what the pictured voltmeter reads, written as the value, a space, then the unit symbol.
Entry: 40 V
